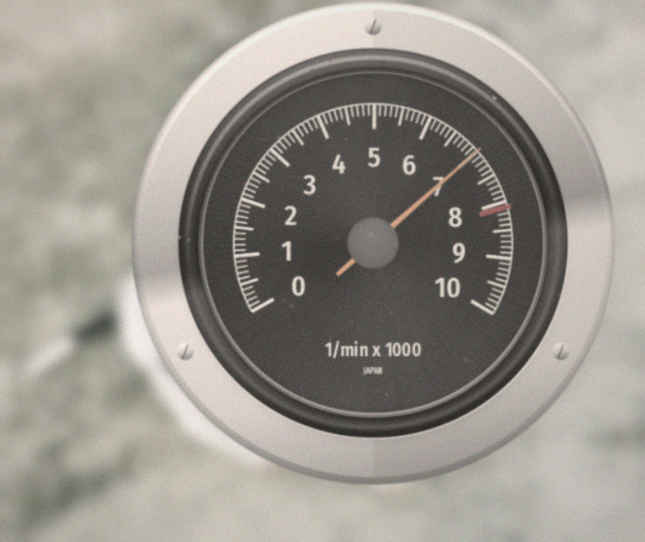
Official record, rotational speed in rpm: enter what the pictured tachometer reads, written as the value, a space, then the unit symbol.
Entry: 7000 rpm
